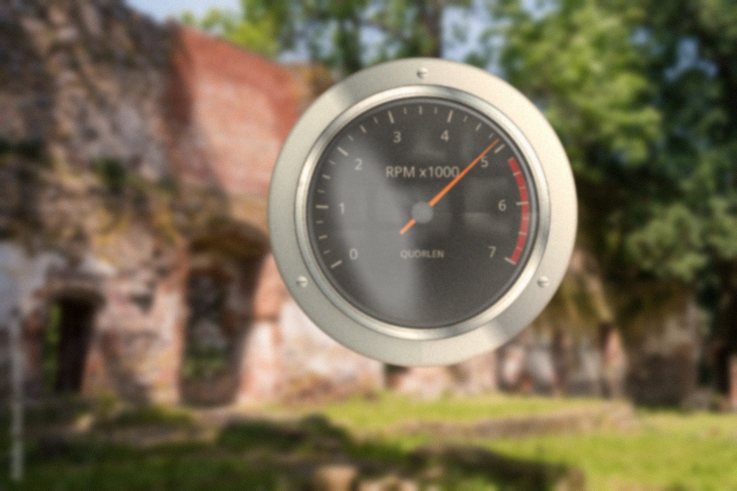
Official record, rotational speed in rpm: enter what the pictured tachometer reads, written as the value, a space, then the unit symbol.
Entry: 4875 rpm
